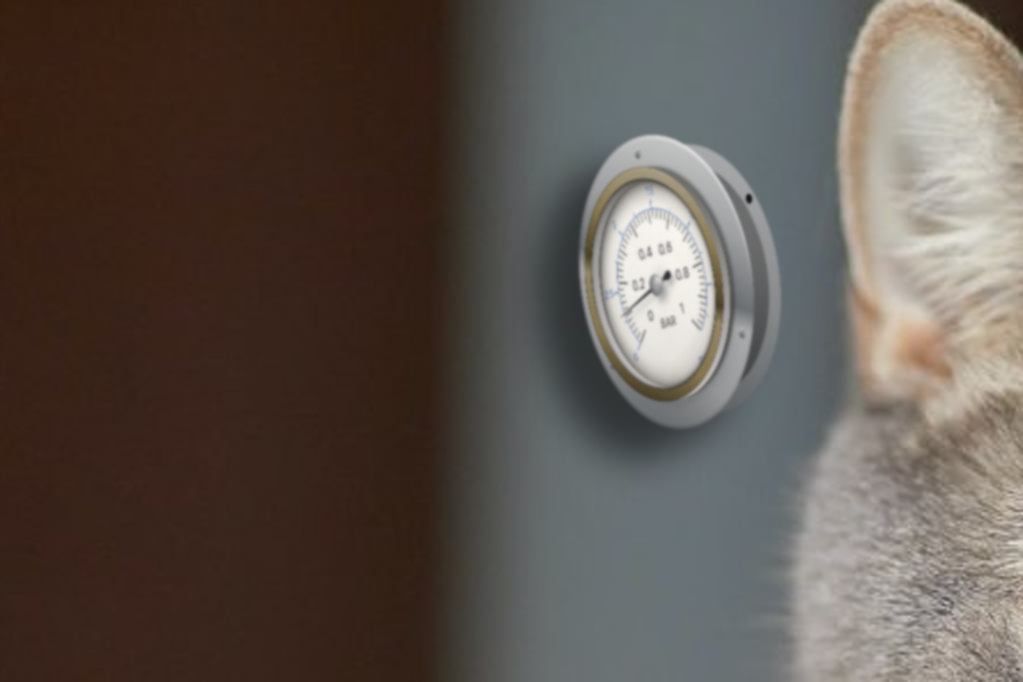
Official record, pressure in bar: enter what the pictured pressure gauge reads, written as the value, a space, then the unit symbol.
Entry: 0.1 bar
